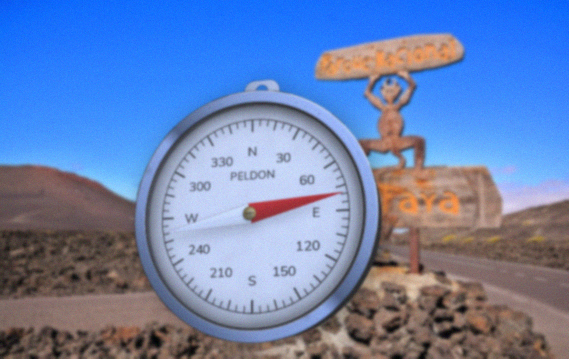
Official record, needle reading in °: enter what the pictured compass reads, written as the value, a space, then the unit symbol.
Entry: 80 °
